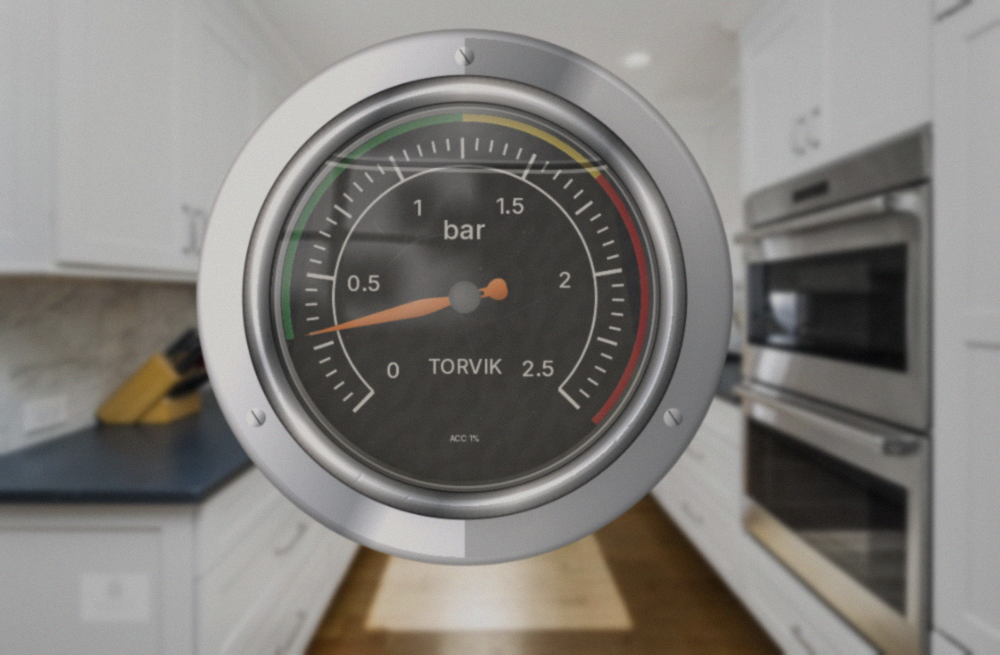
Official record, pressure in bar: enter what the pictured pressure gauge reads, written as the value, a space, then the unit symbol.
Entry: 0.3 bar
